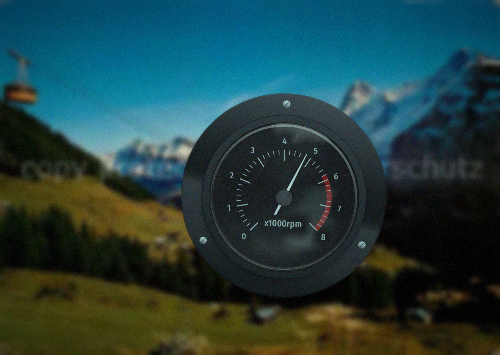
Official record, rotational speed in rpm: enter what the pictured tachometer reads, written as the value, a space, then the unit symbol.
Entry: 4800 rpm
